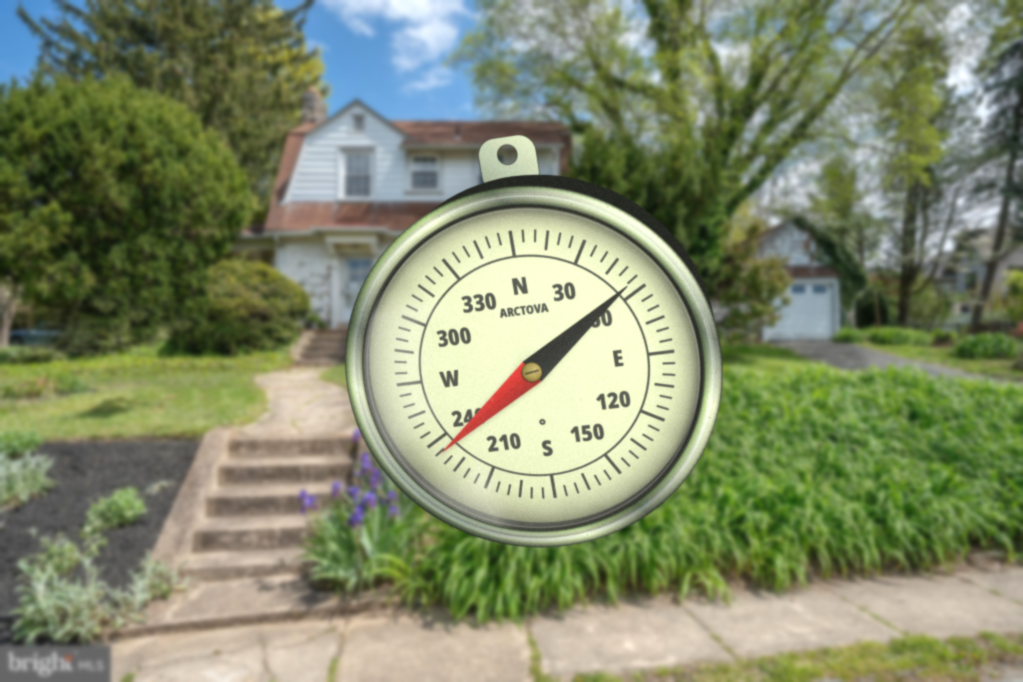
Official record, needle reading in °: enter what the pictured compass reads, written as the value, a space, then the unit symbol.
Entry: 235 °
